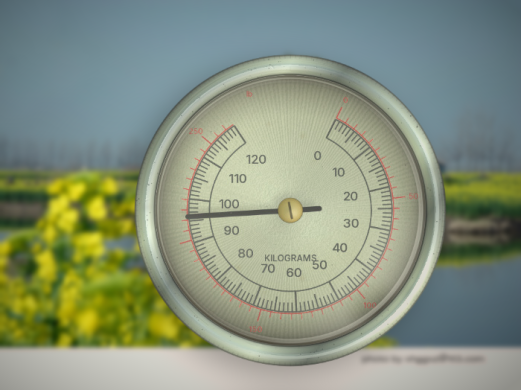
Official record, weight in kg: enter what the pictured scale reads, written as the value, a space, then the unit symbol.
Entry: 96 kg
